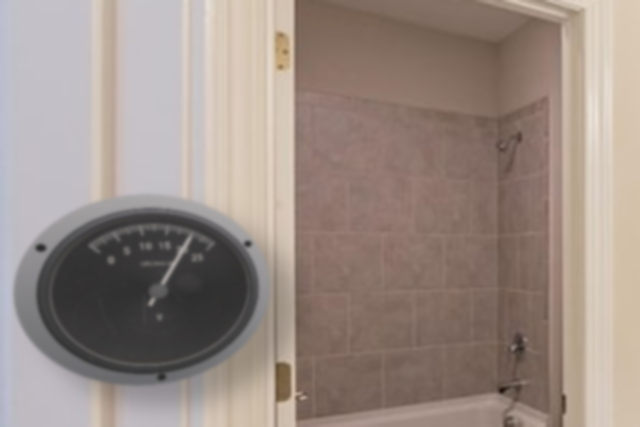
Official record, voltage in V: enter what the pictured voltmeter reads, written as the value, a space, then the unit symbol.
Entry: 20 V
